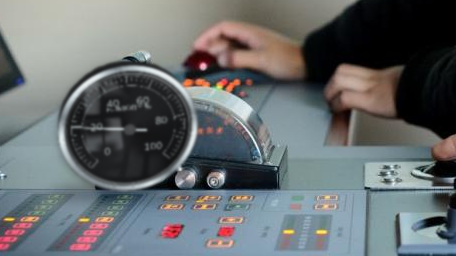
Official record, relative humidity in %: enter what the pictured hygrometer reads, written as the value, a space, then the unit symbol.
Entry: 20 %
